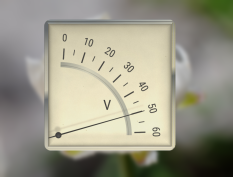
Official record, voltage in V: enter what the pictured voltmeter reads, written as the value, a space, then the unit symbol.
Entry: 50 V
